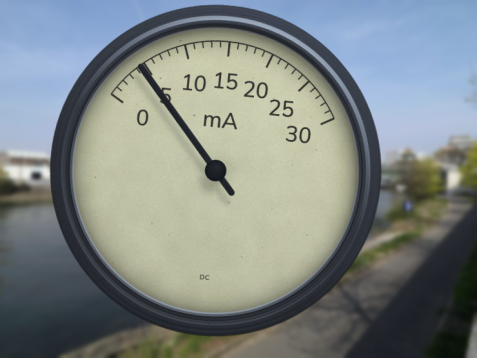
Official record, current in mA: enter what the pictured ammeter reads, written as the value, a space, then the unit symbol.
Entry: 4.5 mA
